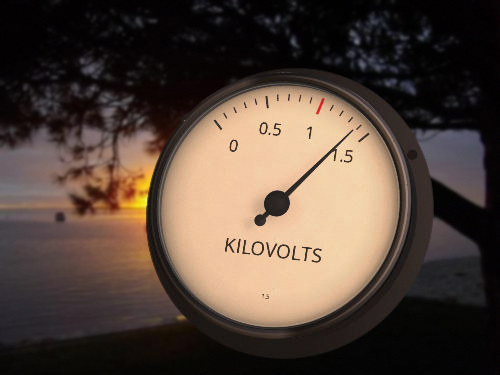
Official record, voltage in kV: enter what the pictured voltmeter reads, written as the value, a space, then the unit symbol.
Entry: 1.4 kV
